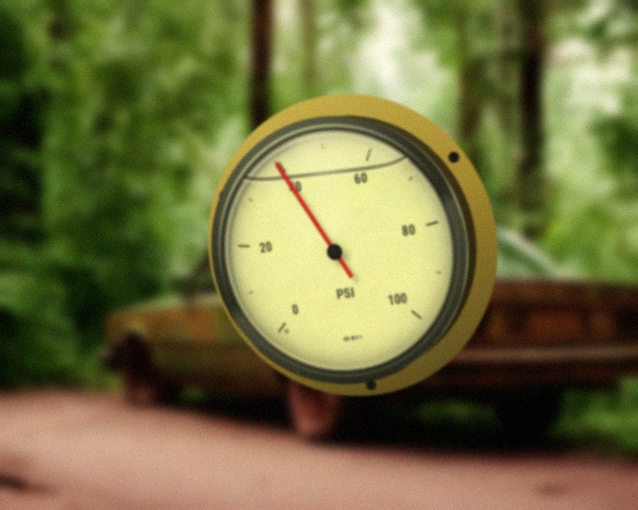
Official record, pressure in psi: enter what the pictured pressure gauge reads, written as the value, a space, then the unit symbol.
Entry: 40 psi
